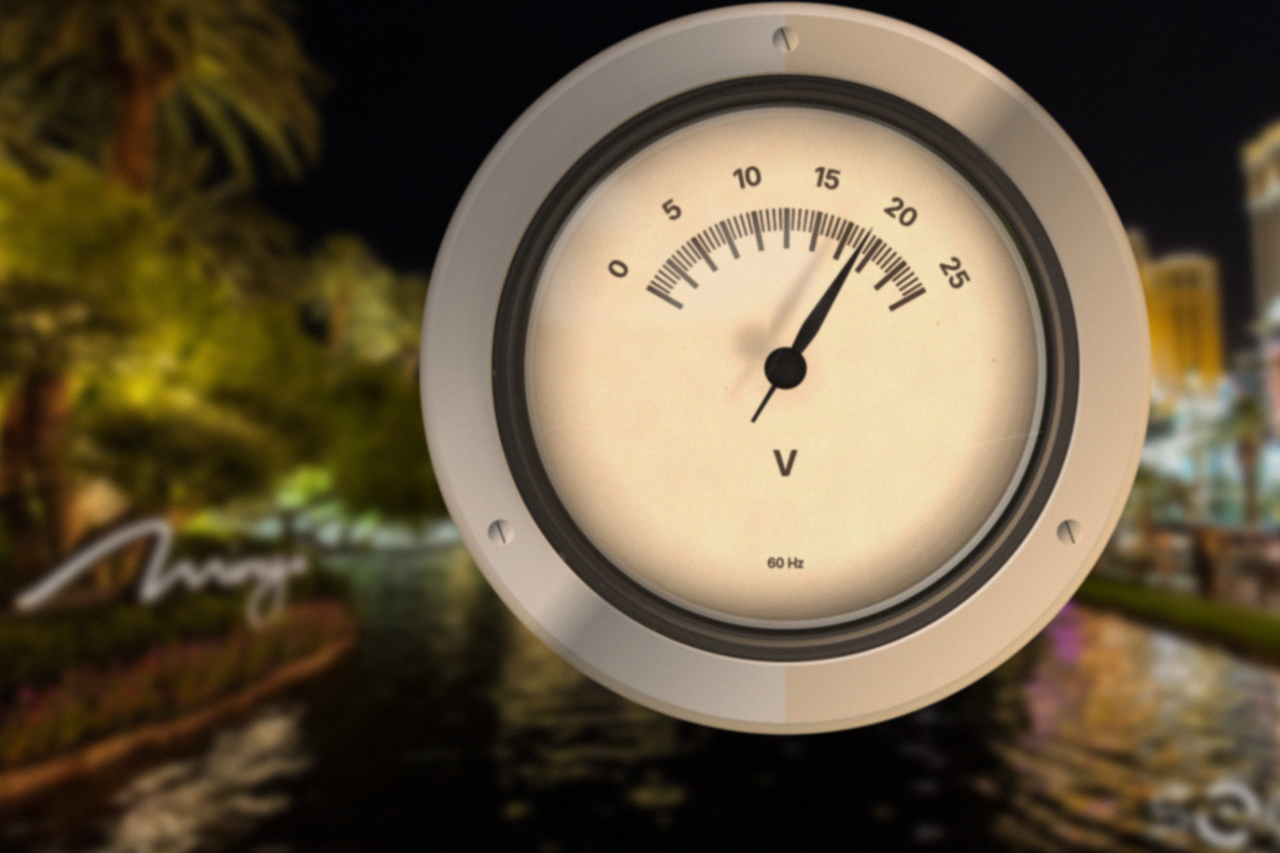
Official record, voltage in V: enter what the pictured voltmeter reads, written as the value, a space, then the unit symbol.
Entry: 19 V
